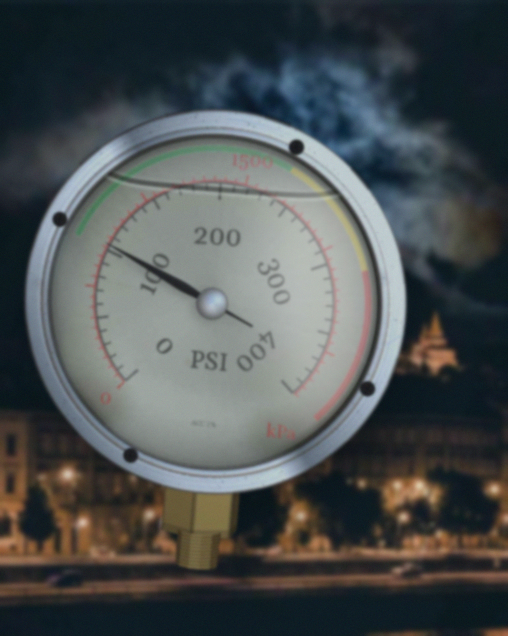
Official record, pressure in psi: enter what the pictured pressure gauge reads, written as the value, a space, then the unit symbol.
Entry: 105 psi
